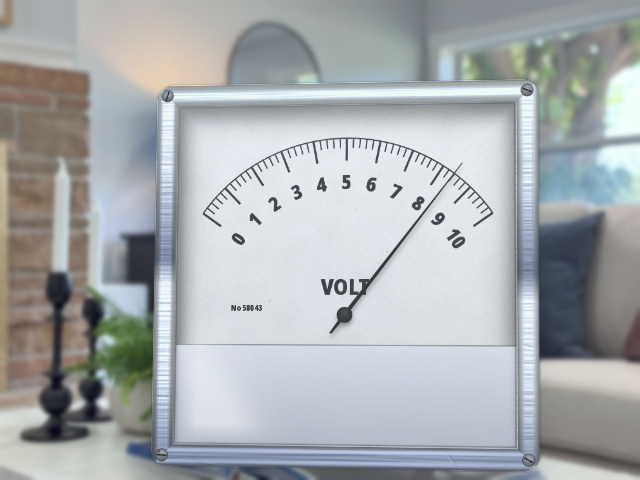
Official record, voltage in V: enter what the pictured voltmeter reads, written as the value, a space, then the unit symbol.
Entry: 8.4 V
